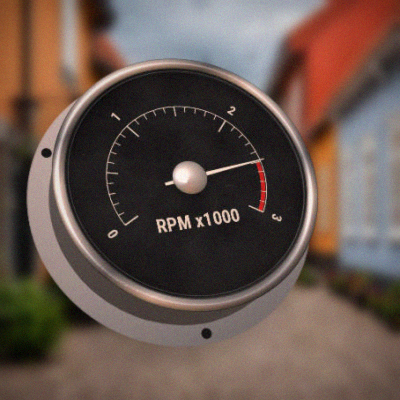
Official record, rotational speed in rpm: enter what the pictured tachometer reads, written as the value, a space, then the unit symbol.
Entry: 2500 rpm
